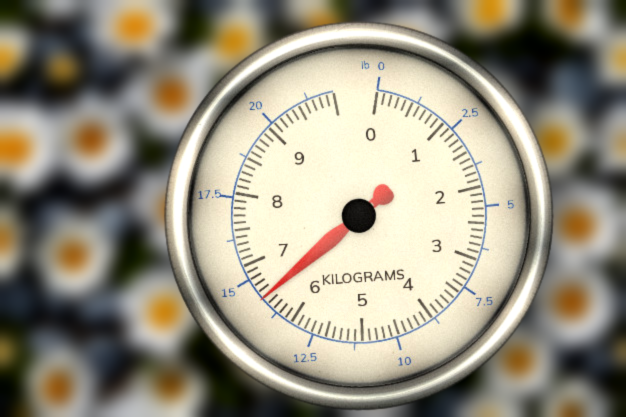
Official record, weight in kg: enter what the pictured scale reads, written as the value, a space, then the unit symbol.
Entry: 6.5 kg
